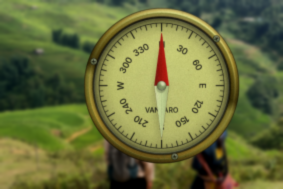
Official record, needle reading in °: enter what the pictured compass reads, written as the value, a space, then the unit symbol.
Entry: 0 °
